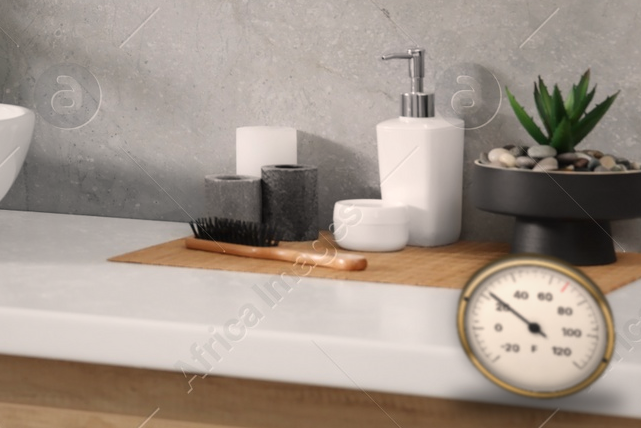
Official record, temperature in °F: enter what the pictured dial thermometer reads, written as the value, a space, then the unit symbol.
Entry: 24 °F
